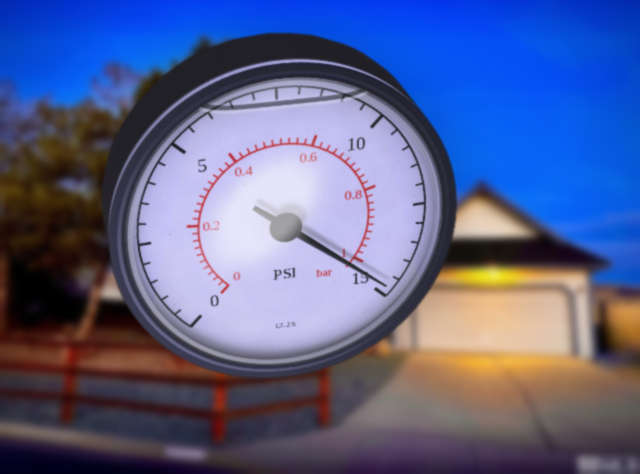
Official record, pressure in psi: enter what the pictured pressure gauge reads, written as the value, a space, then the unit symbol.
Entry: 14.75 psi
